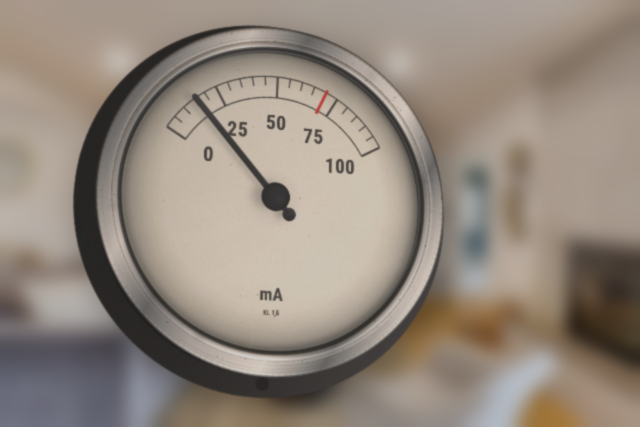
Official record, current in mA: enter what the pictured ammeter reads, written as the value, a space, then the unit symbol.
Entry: 15 mA
